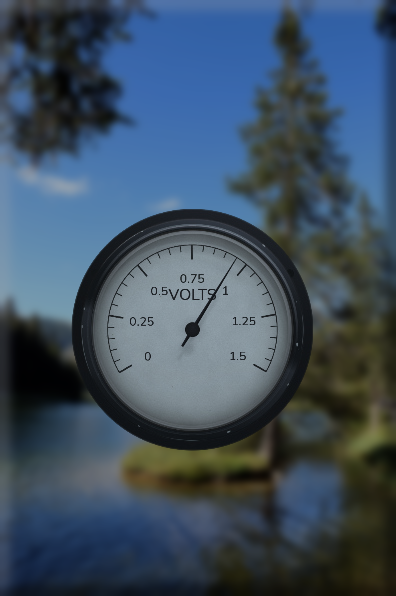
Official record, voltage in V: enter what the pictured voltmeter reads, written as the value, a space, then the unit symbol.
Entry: 0.95 V
